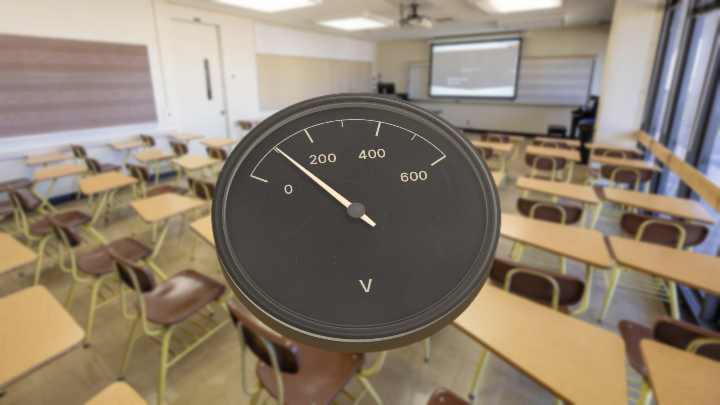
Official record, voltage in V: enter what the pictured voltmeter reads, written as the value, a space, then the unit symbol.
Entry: 100 V
